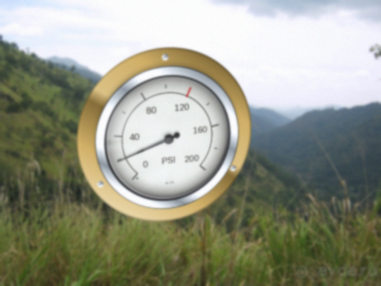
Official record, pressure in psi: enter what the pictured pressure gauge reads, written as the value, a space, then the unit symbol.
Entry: 20 psi
